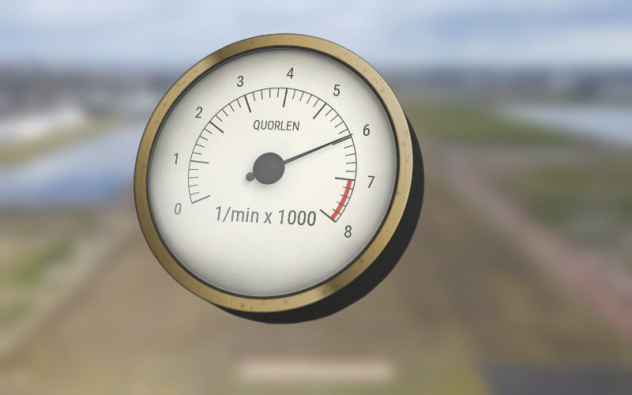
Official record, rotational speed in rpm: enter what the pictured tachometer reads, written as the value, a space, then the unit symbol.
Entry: 6000 rpm
